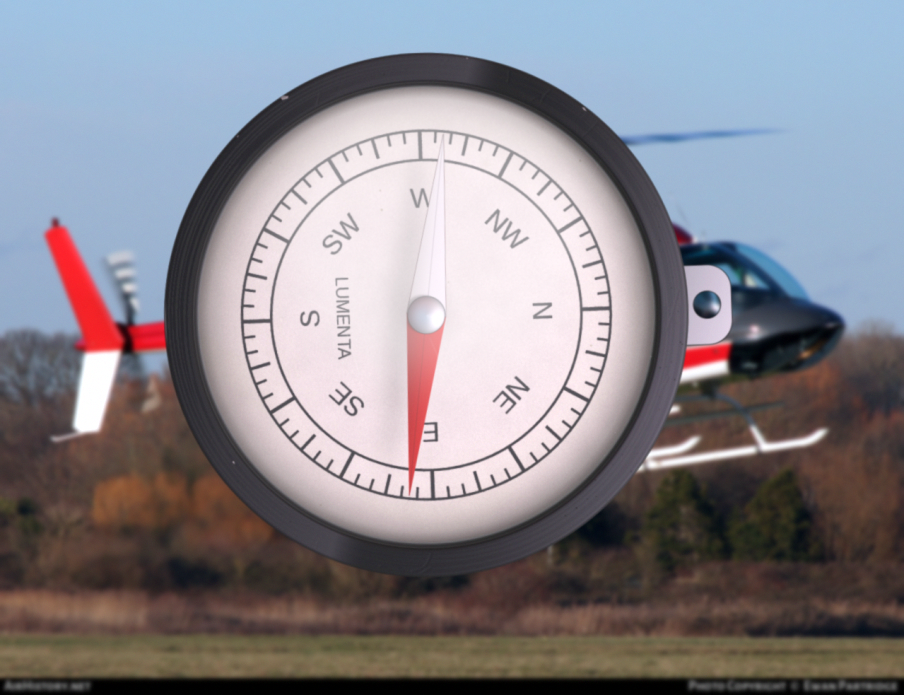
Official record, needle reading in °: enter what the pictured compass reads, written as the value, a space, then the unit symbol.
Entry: 97.5 °
